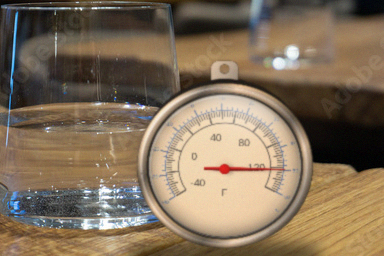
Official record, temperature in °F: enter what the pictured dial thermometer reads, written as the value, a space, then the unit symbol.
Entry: 120 °F
